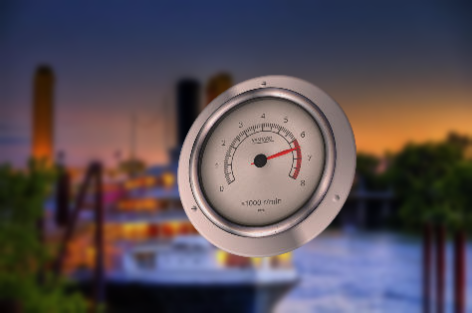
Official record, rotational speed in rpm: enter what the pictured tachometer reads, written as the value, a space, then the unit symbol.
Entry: 6500 rpm
